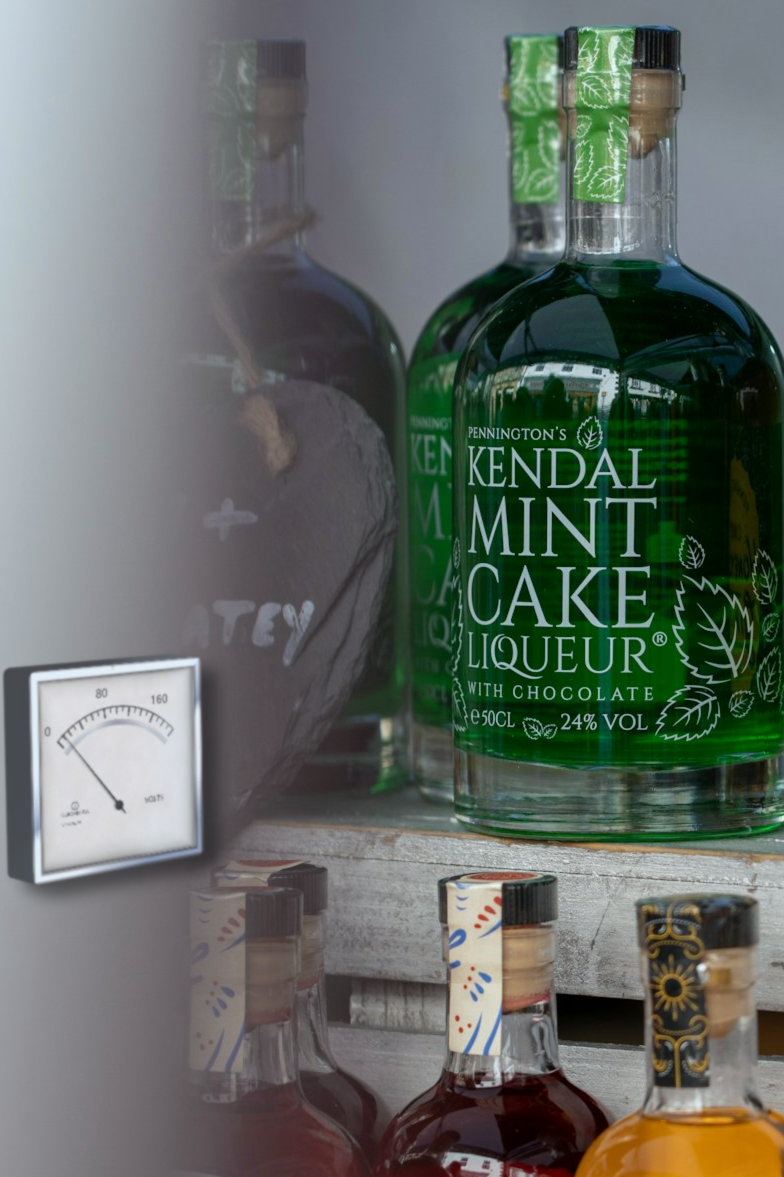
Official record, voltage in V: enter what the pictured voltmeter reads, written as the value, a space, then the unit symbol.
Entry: 10 V
